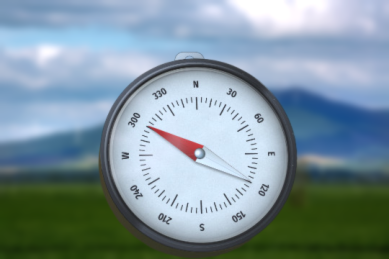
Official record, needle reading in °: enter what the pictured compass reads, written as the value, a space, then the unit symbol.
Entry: 300 °
